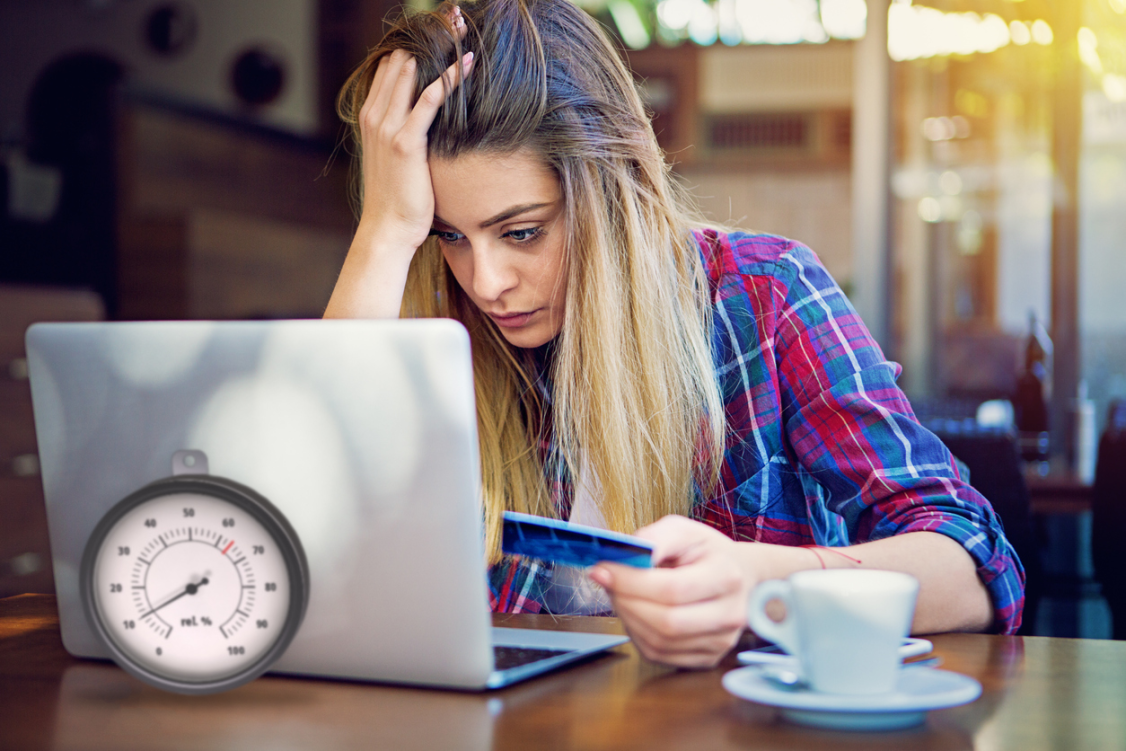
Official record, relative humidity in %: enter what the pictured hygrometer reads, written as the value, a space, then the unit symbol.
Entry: 10 %
